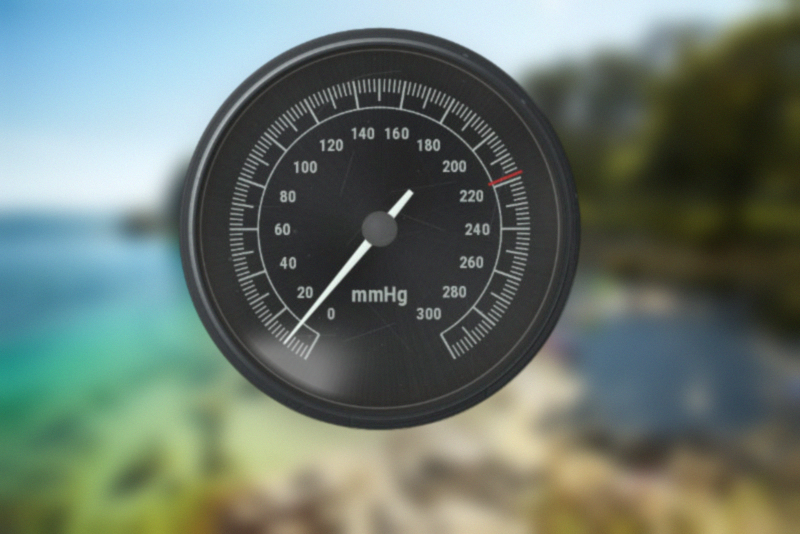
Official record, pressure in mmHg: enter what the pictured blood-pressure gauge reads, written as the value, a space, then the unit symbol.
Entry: 10 mmHg
